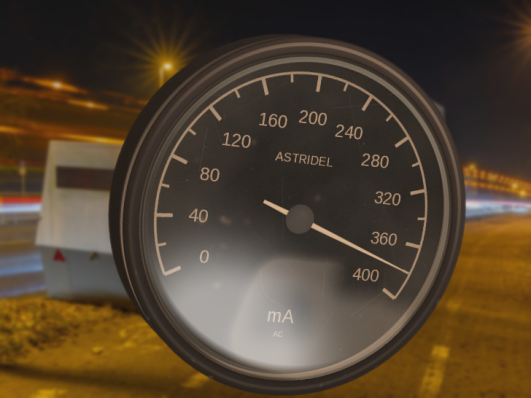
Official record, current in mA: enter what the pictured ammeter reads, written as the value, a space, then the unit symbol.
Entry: 380 mA
